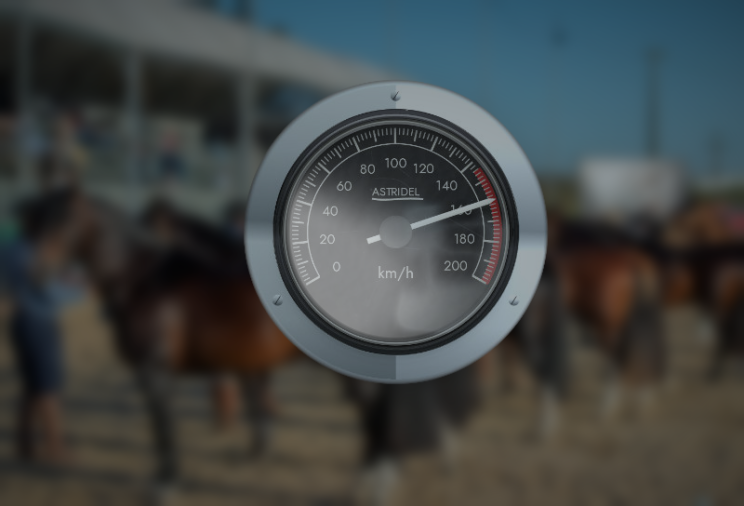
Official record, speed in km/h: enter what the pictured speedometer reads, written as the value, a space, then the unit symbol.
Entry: 160 km/h
